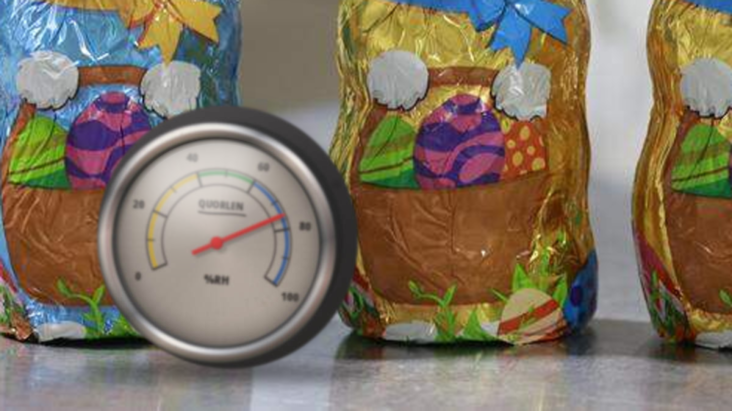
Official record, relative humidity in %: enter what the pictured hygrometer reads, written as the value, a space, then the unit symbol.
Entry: 75 %
